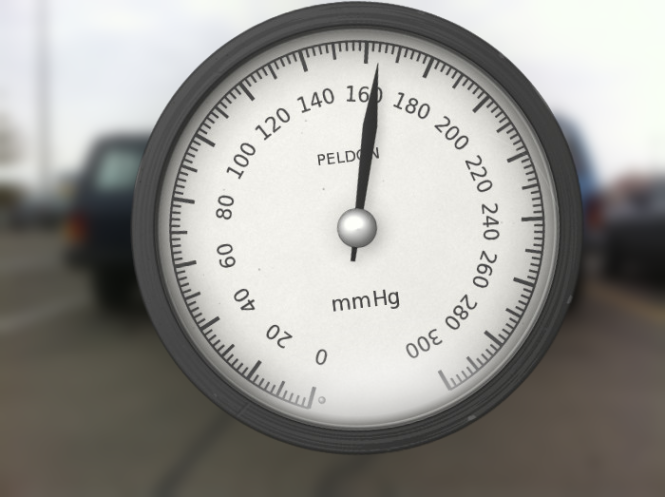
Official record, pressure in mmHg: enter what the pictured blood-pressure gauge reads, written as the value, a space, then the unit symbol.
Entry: 164 mmHg
